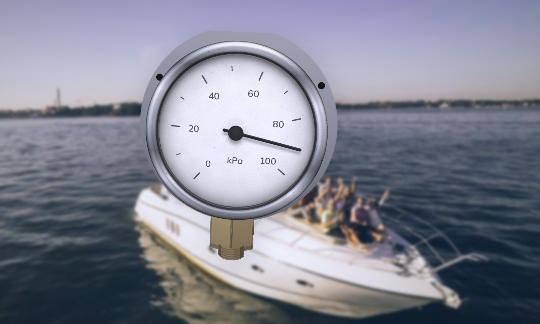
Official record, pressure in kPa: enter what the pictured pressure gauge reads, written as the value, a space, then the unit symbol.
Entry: 90 kPa
